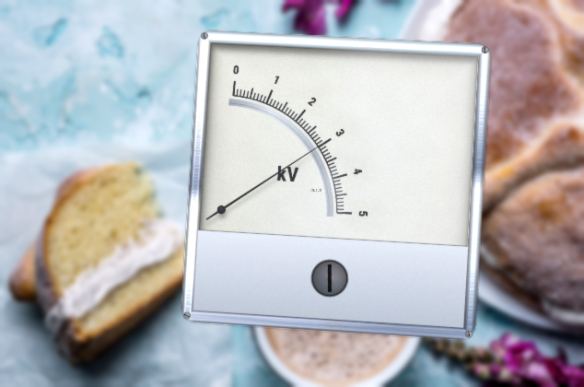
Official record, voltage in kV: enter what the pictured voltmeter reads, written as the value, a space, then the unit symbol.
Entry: 3 kV
